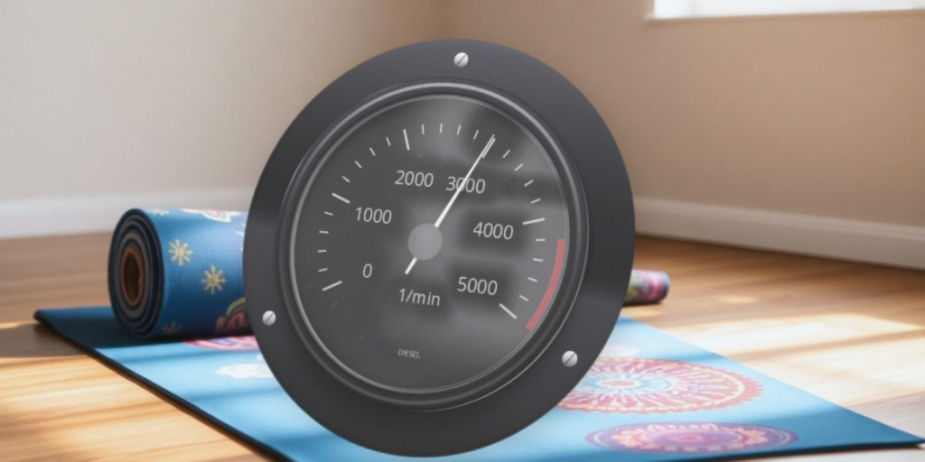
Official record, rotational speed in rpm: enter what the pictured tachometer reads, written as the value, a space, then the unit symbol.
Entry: 3000 rpm
